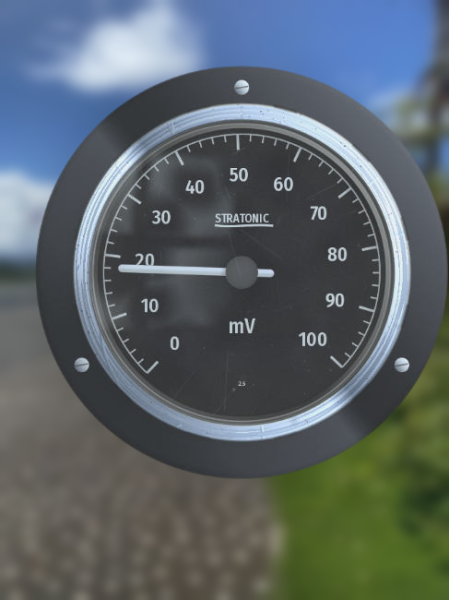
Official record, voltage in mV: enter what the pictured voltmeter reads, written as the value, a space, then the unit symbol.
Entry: 18 mV
